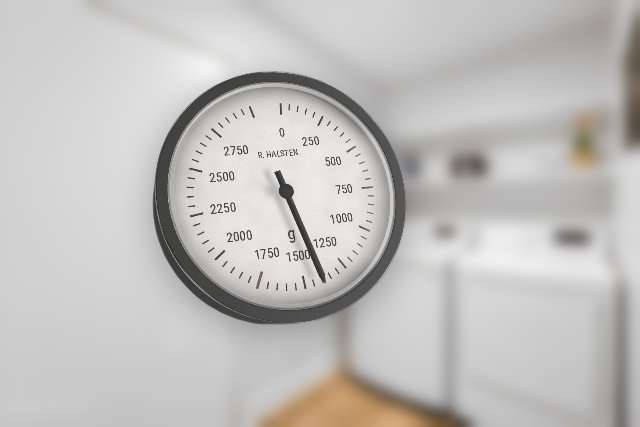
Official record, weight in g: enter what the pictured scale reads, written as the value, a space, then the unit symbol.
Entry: 1400 g
